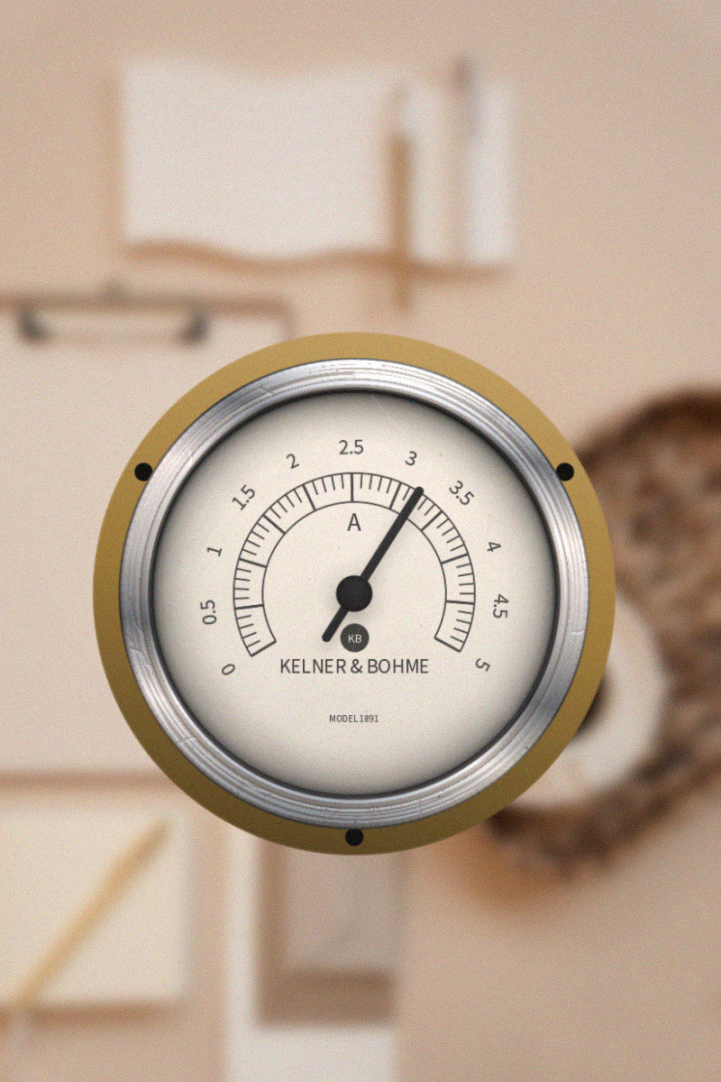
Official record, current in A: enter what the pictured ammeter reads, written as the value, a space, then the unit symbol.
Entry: 3.2 A
